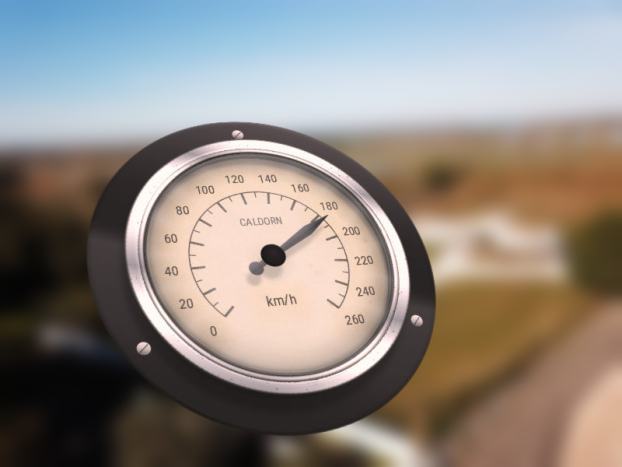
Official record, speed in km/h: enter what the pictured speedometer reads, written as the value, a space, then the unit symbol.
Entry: 185 km/h
